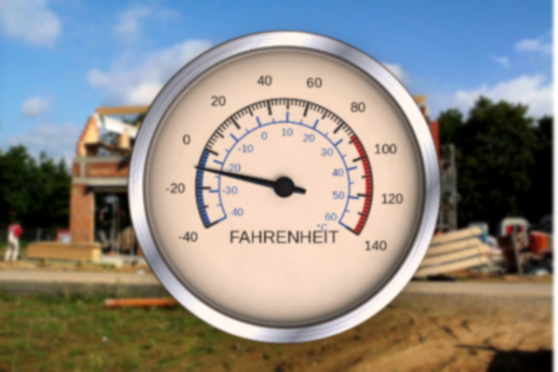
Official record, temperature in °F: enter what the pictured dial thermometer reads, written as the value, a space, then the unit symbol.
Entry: -10 °F
